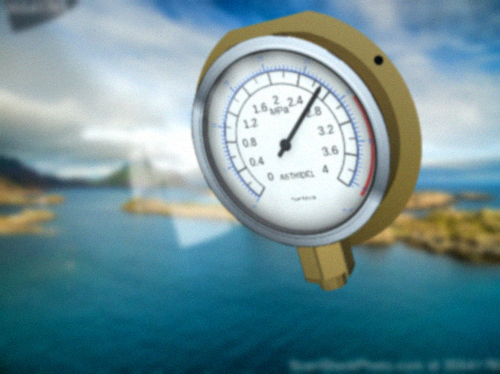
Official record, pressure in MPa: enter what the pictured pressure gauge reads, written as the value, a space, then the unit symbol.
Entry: 2.7 MPa
